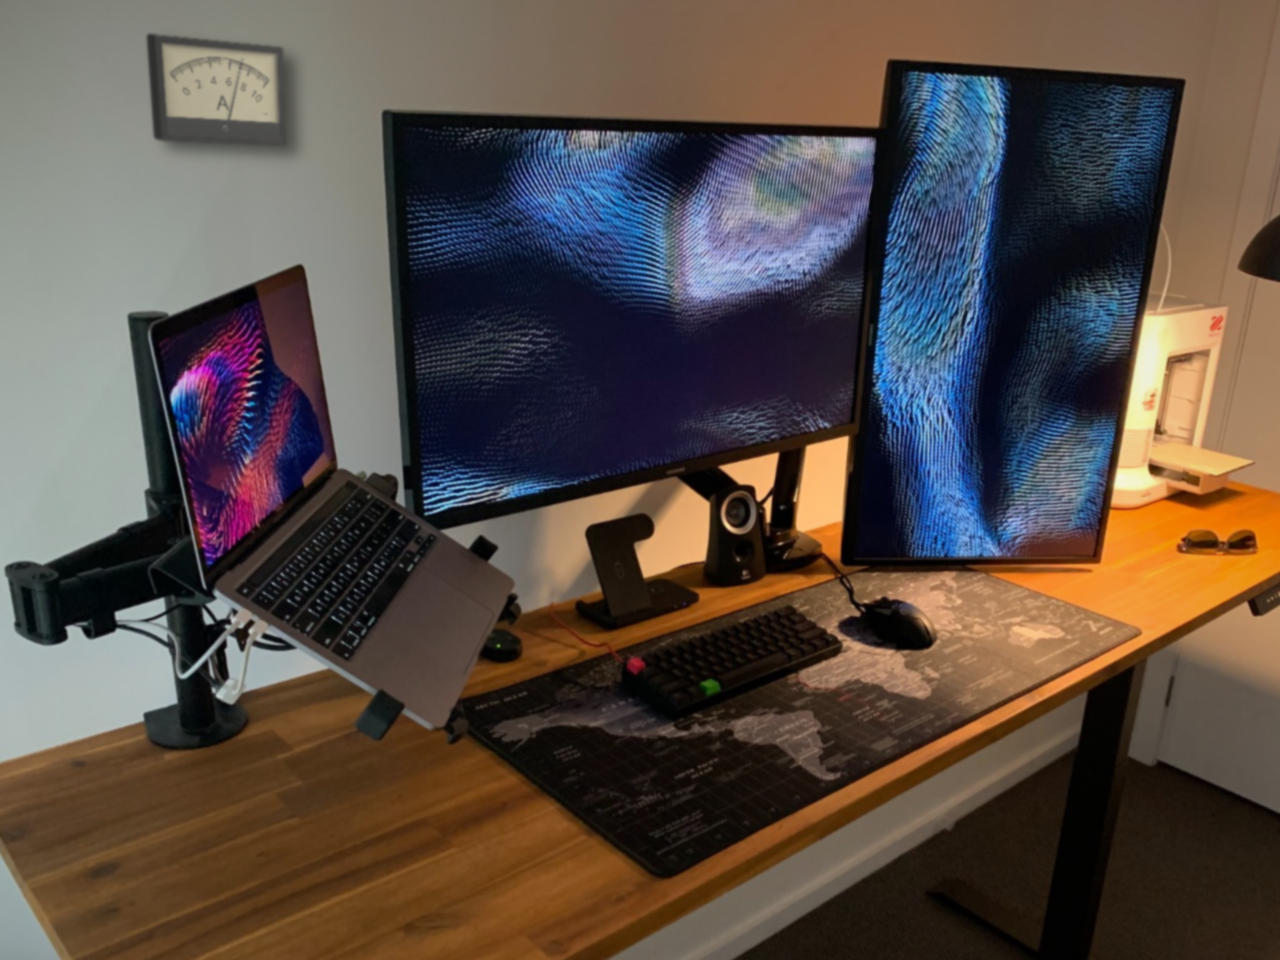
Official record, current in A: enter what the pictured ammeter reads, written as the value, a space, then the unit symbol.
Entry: 7 A
